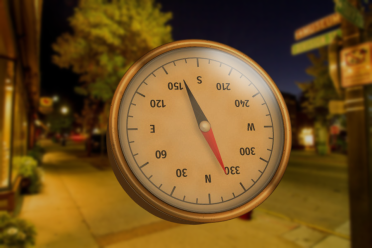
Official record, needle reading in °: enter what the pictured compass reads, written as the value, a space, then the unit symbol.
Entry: 340 °
